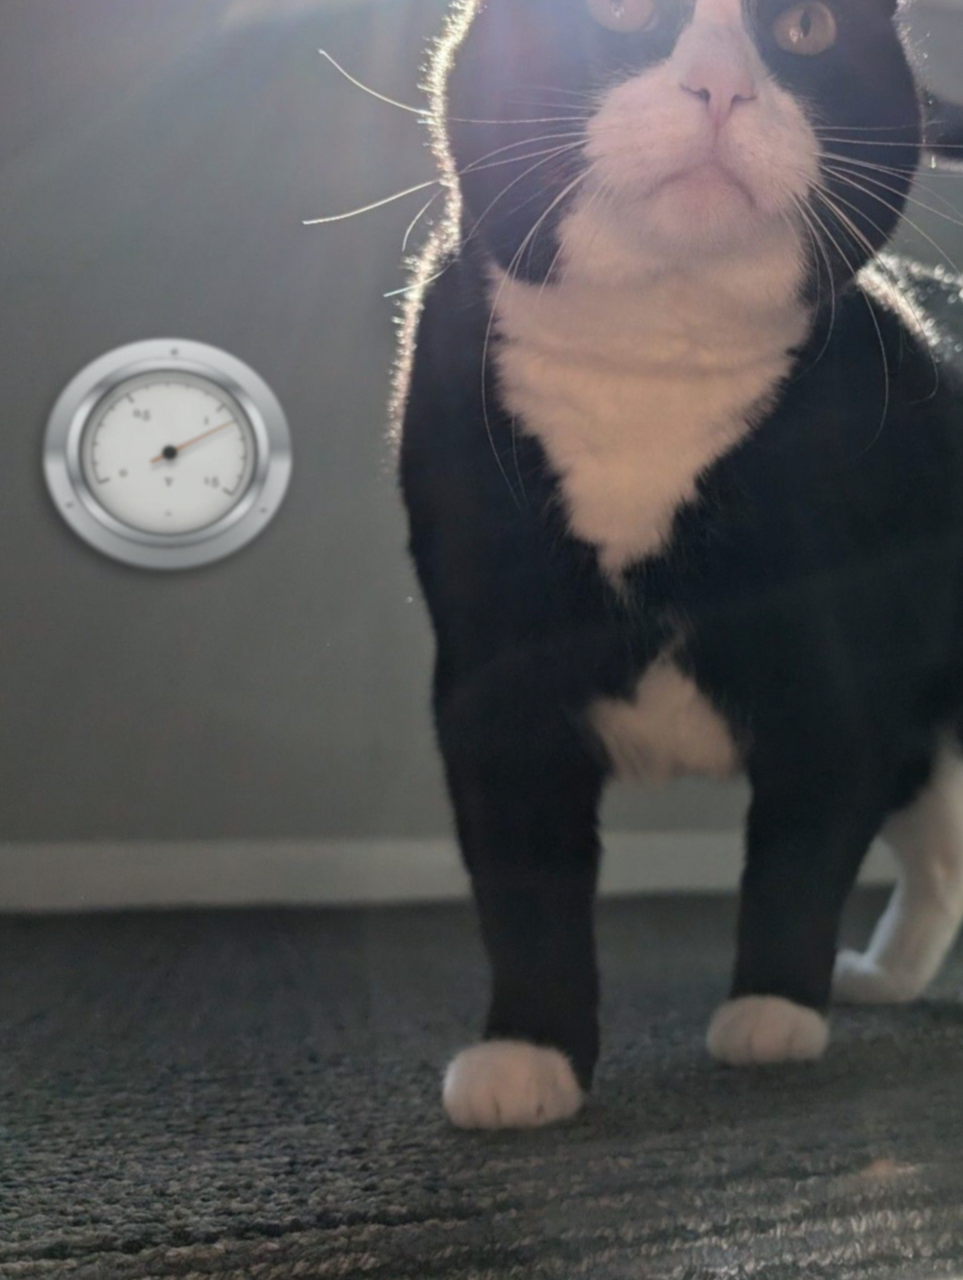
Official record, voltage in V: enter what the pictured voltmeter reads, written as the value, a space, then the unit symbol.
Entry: 1.1 V
